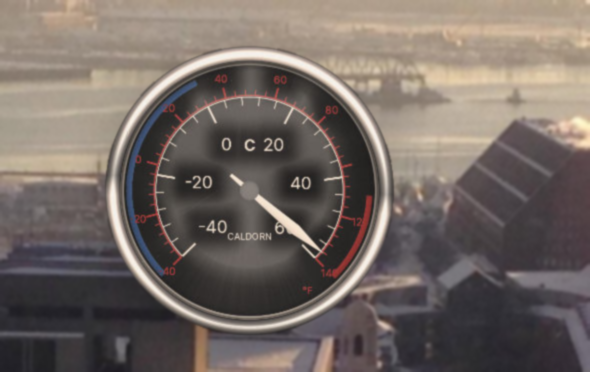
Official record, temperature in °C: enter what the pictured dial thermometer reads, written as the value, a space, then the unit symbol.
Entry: 58 °C
